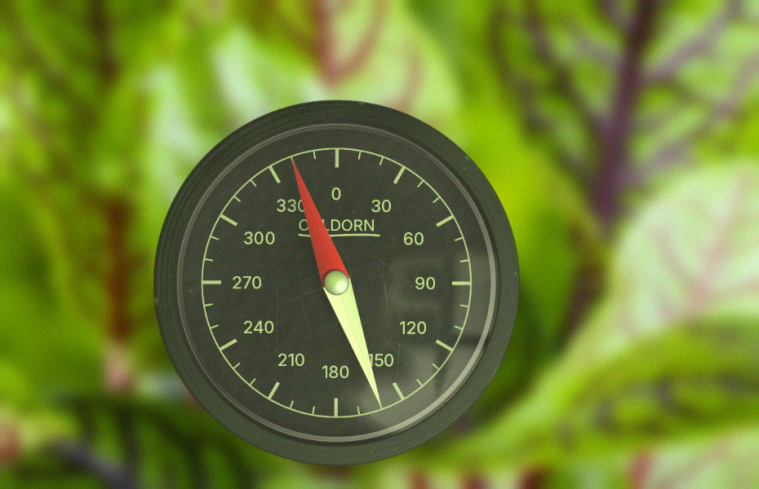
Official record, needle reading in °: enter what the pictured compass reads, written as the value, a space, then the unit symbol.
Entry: 340 °
